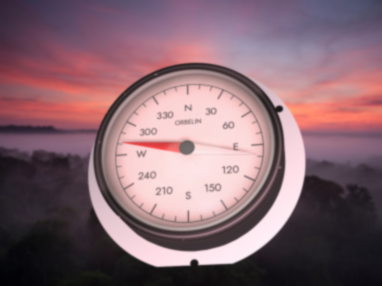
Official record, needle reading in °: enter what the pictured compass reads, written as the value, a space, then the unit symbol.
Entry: 280 °
